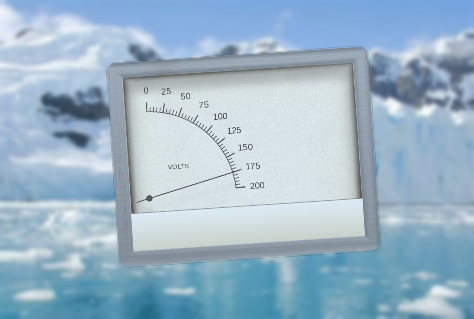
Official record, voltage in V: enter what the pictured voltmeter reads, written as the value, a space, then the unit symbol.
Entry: 175 V
